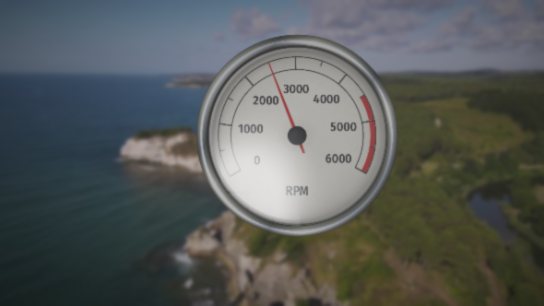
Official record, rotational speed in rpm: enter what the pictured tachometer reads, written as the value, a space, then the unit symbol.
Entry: 2500 rpm
